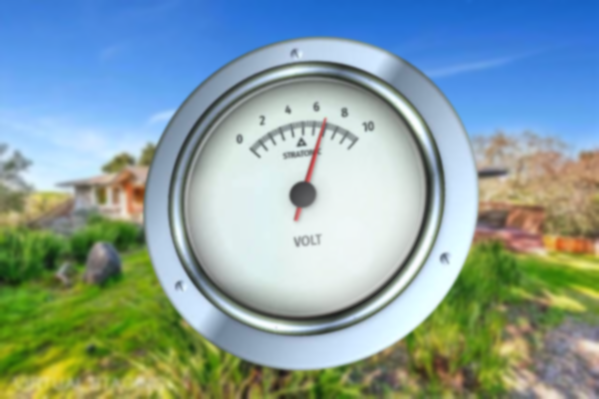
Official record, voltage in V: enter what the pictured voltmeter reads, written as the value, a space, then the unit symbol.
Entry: 7 V
